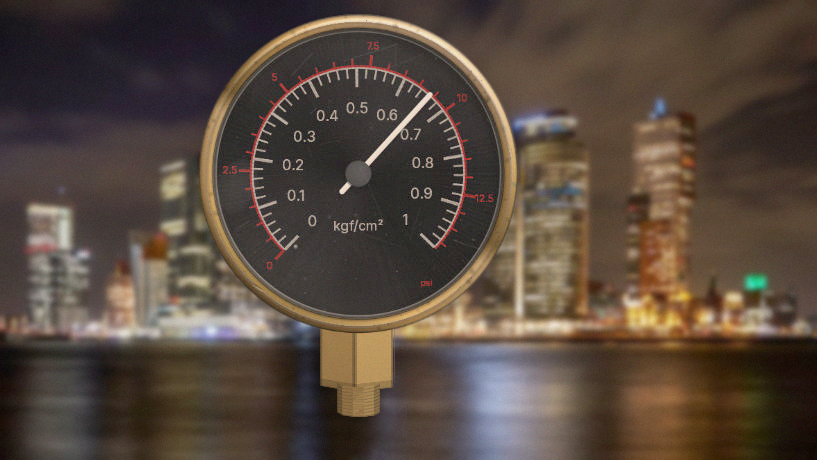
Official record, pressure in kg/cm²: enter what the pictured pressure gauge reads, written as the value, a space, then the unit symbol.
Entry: 0.66 kg/cm²
